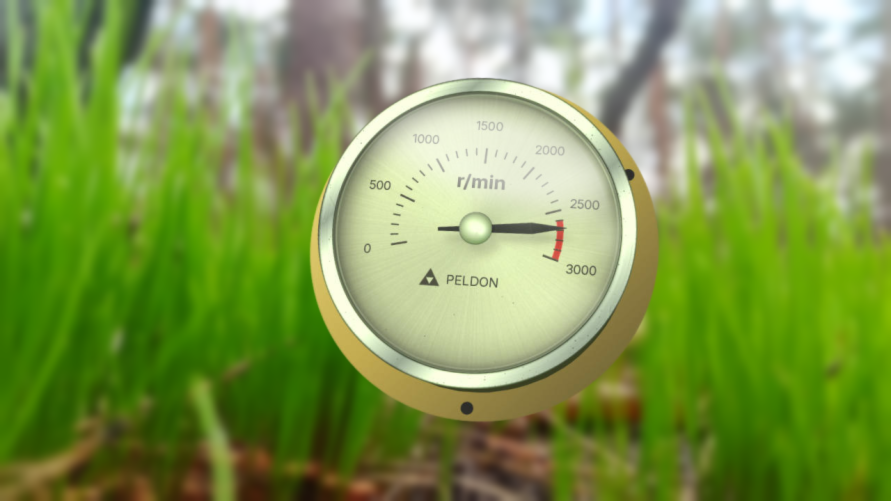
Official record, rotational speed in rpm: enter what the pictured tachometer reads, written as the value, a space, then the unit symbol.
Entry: 2700 rpm
